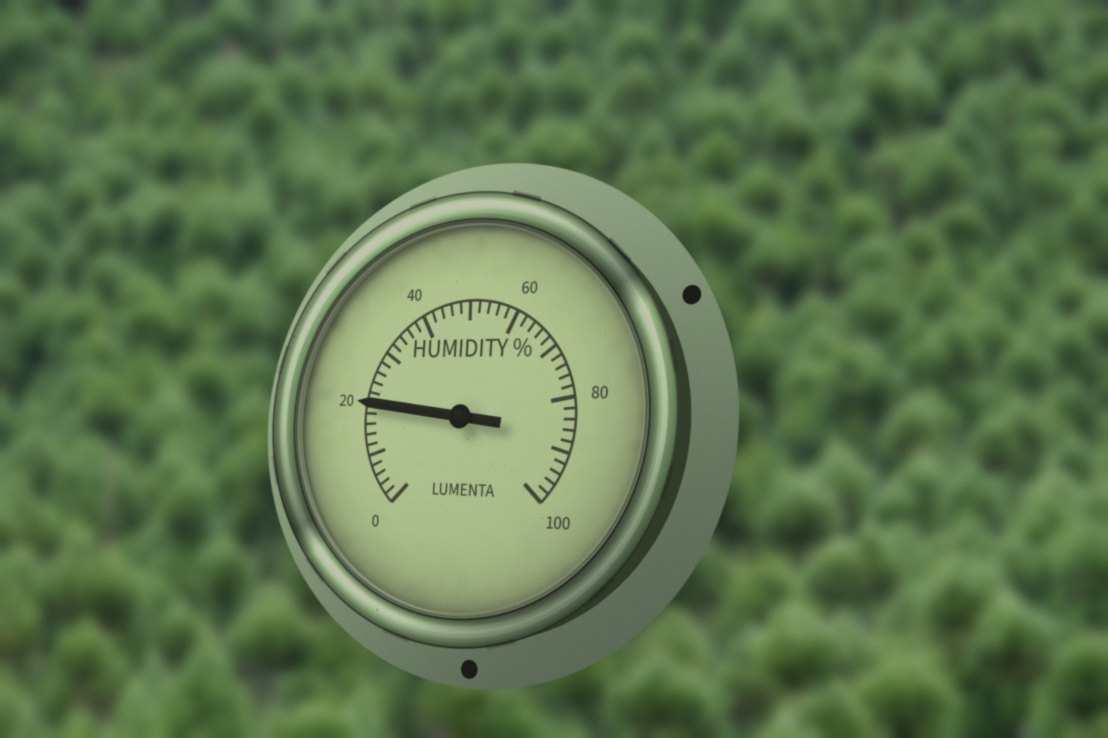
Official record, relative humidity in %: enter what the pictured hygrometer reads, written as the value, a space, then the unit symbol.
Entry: 20 %
